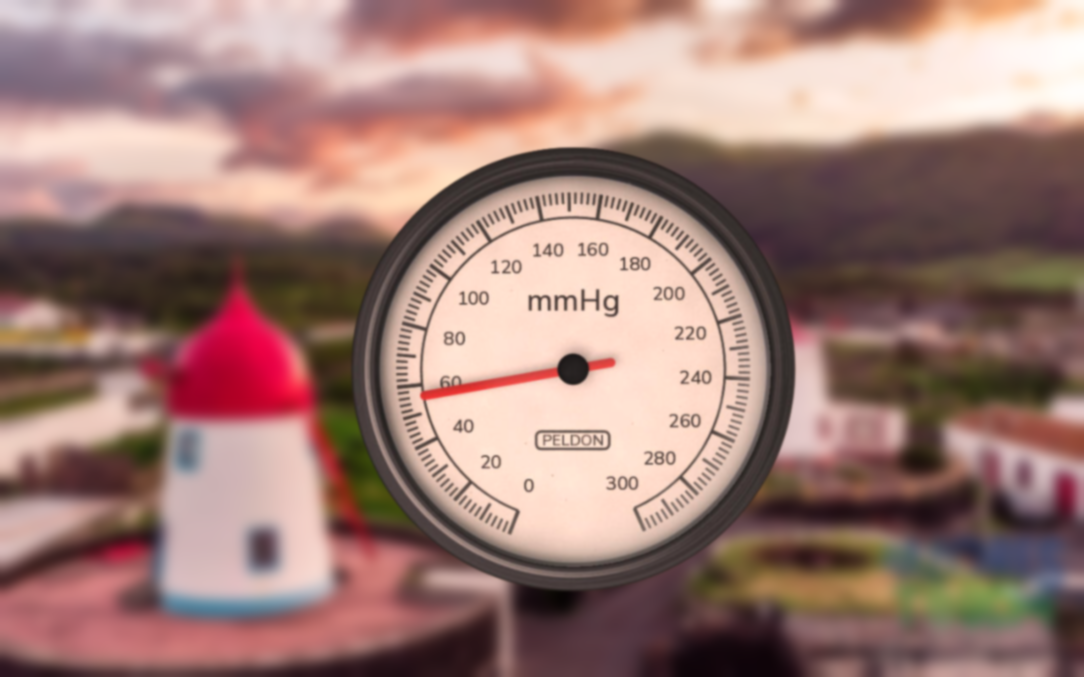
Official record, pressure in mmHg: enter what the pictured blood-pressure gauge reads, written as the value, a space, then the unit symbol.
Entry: 56 mmHg
